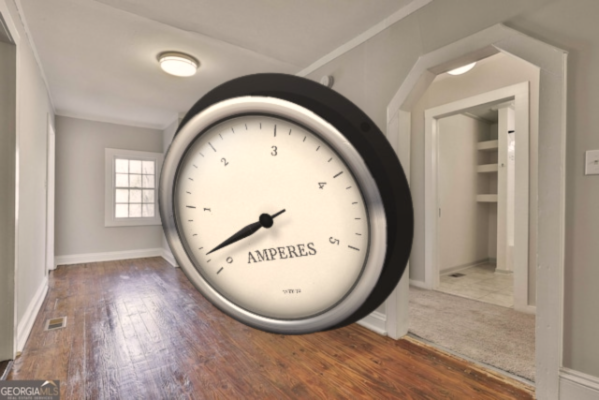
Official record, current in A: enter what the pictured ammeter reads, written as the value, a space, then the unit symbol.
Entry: 0.3 A
